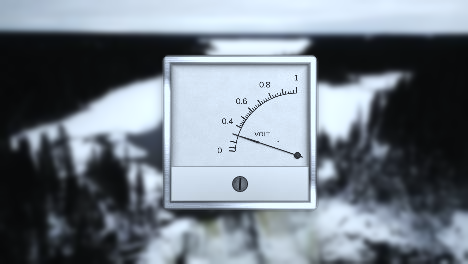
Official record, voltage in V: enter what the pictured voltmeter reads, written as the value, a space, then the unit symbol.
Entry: 0.3 V
